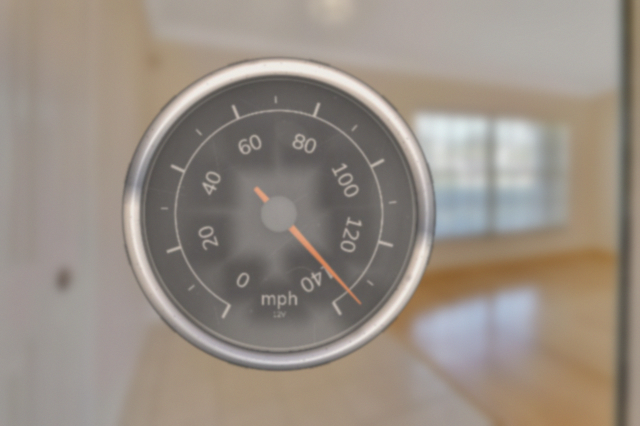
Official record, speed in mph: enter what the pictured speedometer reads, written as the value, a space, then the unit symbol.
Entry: 135 mph
